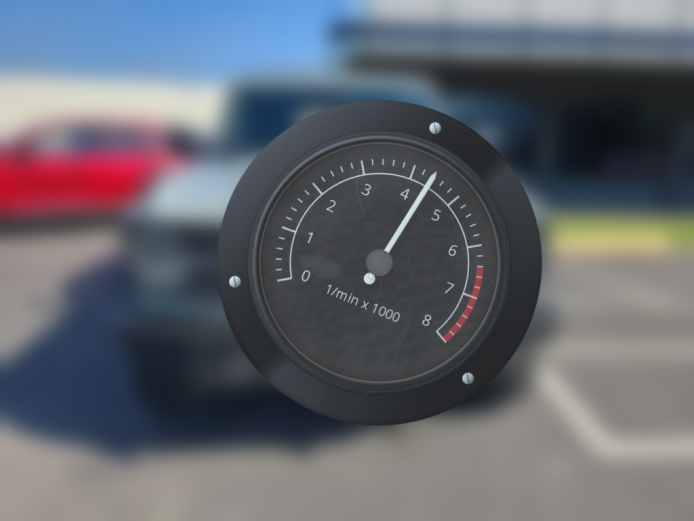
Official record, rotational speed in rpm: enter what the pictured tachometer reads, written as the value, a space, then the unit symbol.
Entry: 4400 rpm
